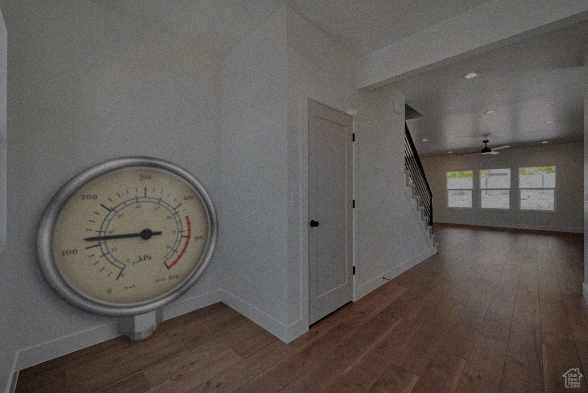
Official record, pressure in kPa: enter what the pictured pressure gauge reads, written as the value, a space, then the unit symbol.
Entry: 120 kPa
